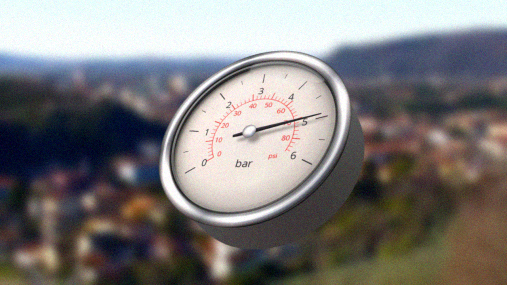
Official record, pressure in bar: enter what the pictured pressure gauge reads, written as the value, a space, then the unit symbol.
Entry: 5 bar
